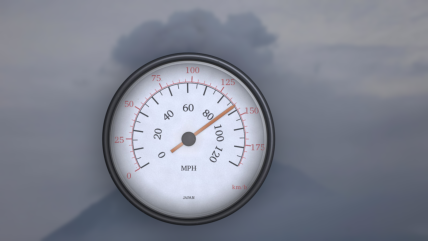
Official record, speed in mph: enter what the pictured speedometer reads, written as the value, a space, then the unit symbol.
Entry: 87.5 mph
